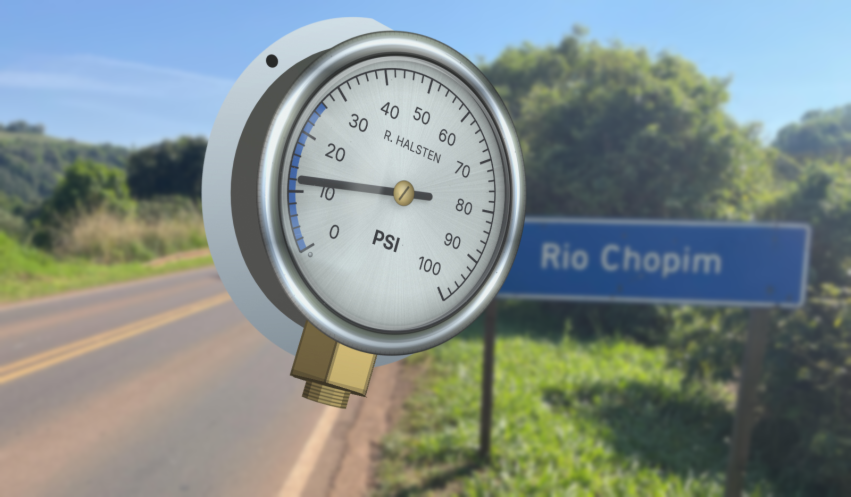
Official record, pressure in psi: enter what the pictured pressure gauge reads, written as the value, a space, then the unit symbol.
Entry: 12 psi
